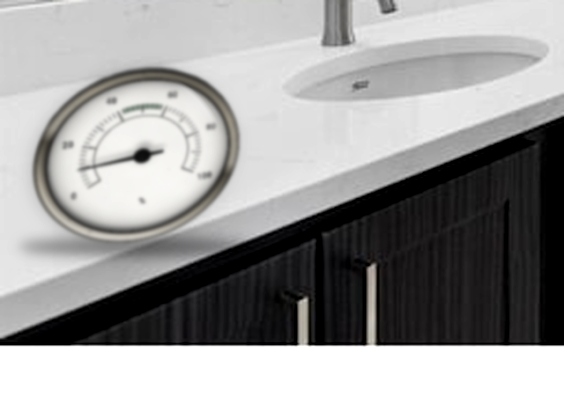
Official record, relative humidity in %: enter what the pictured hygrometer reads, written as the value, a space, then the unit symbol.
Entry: 10 %
